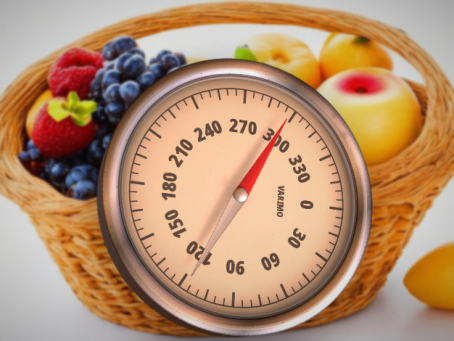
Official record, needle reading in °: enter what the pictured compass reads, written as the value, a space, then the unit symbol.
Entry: 297.5 °
